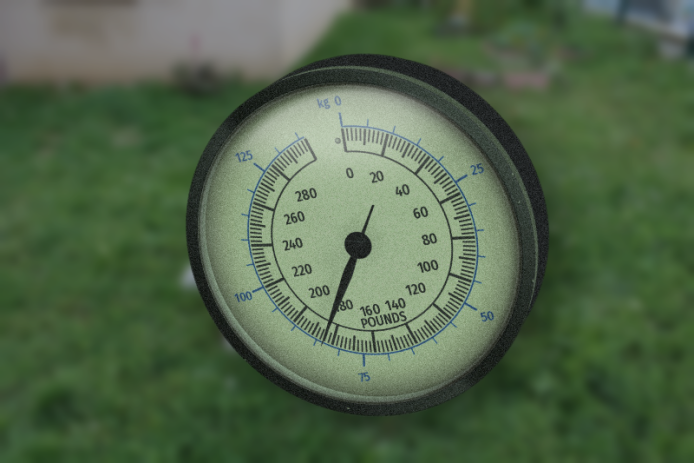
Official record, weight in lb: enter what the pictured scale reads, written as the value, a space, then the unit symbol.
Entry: 184 lb
